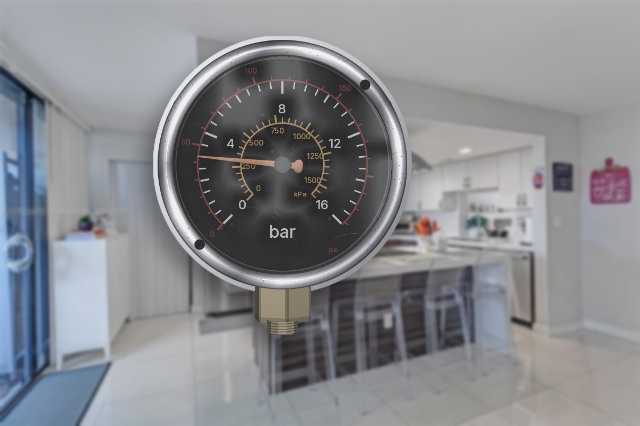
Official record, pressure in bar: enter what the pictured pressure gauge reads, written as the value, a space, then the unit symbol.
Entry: 3 bar
